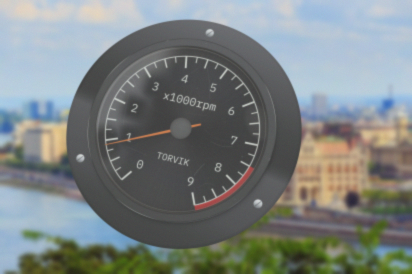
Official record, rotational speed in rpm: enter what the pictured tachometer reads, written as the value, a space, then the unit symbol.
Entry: 875 rpm
